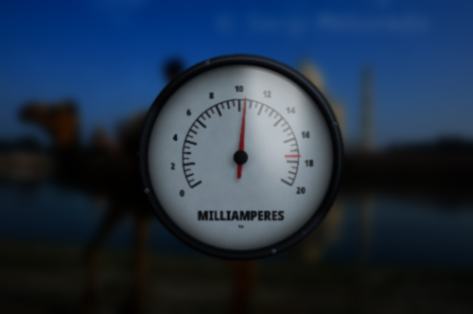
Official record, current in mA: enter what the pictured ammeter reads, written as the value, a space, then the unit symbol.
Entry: 10.5 mA
